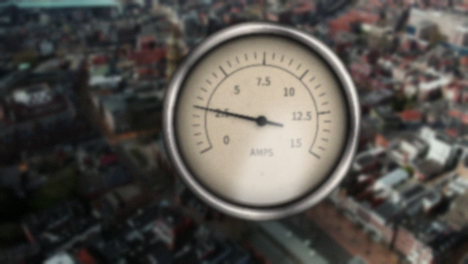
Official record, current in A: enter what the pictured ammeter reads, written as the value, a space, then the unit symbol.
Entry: 2.5 A
